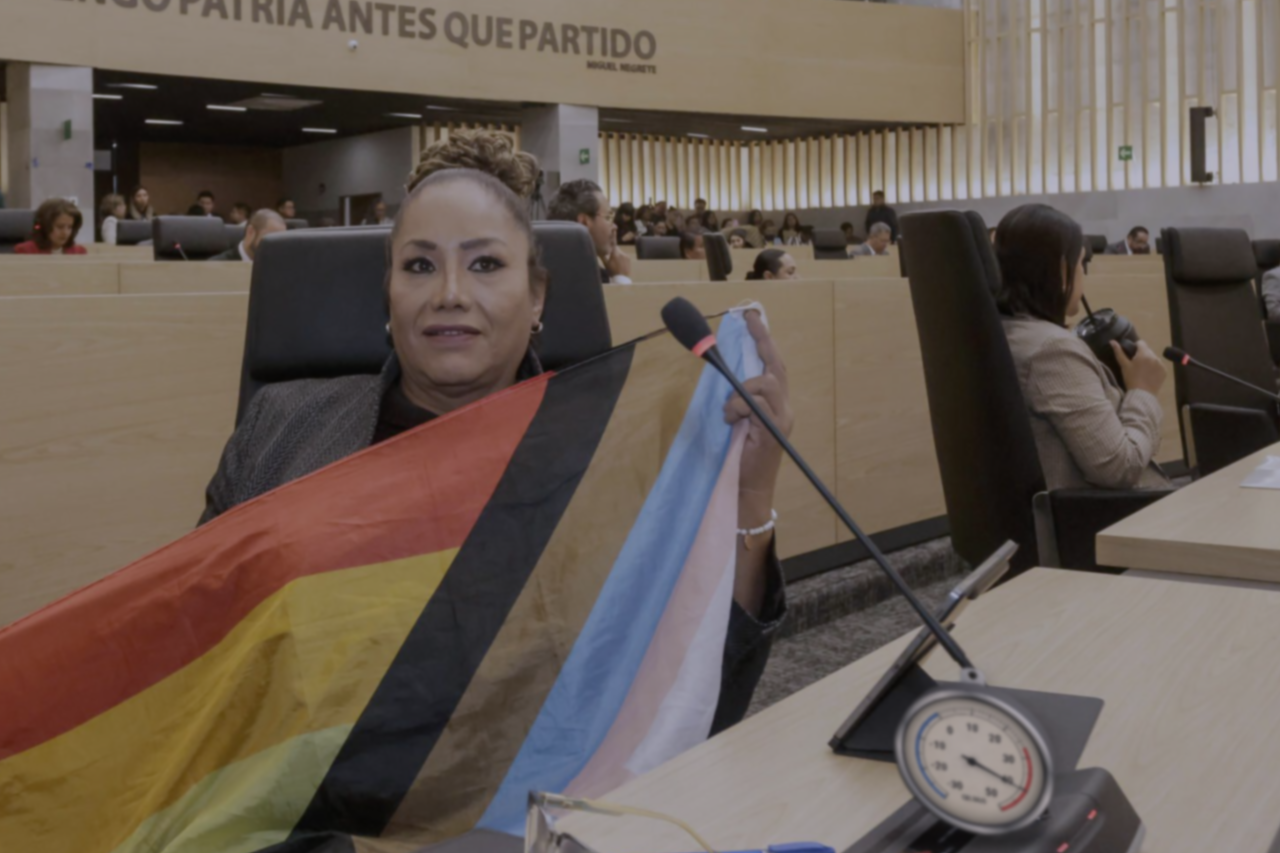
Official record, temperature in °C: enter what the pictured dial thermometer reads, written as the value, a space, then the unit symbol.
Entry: 40 °C
